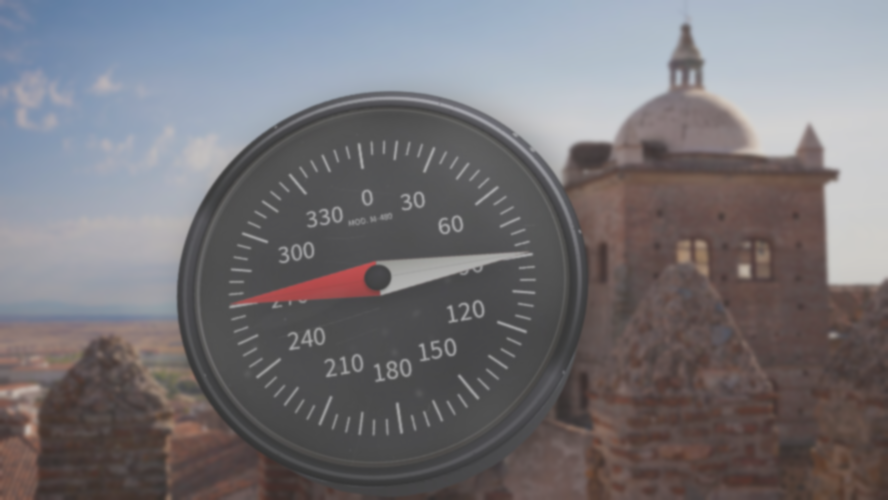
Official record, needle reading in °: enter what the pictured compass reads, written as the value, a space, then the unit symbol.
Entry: 270 °
